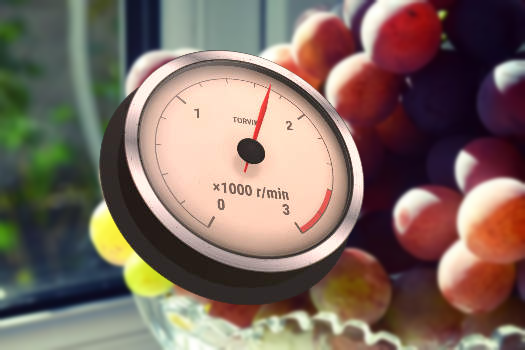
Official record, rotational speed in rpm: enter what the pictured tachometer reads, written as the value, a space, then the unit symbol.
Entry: 1700 rpm
